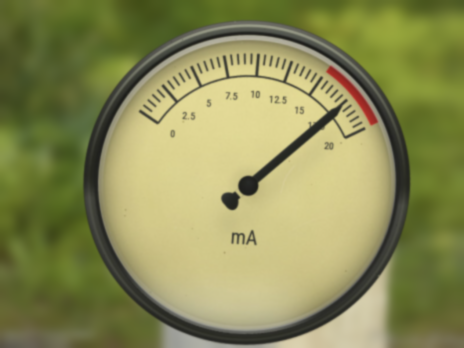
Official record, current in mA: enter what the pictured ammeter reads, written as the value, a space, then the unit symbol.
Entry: 17.5 mA
